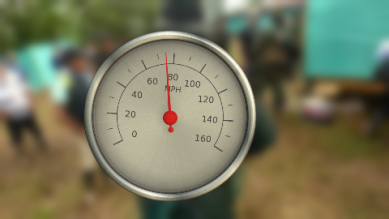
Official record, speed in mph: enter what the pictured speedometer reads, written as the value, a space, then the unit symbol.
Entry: 75 mph
